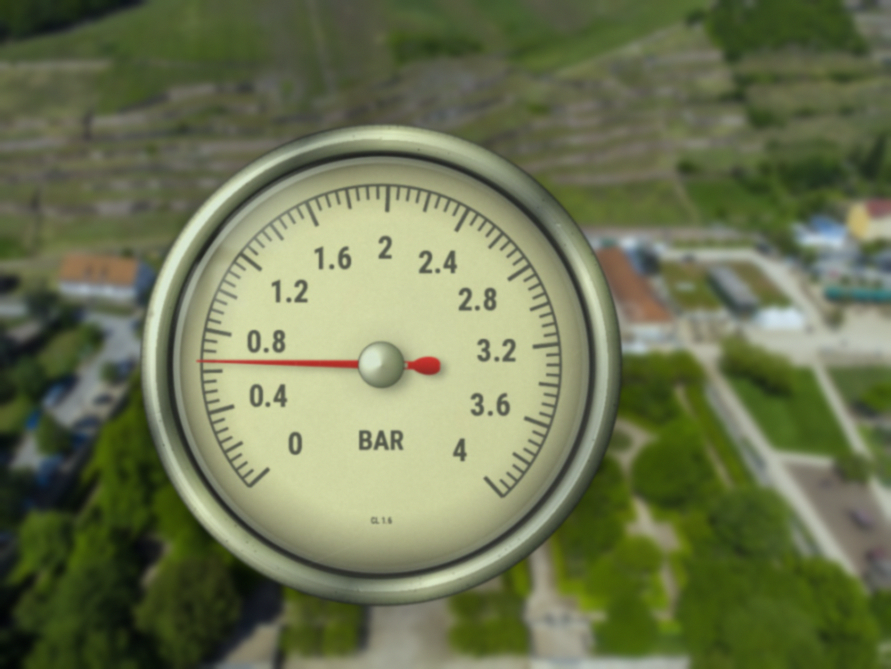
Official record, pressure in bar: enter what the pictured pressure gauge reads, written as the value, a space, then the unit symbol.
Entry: 0.65 bar
